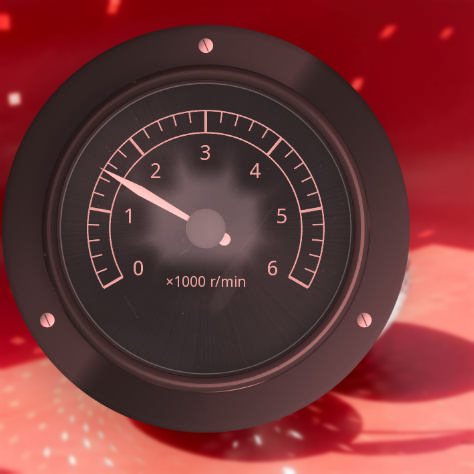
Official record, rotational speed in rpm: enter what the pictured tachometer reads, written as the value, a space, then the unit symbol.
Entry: 1500 rpm
